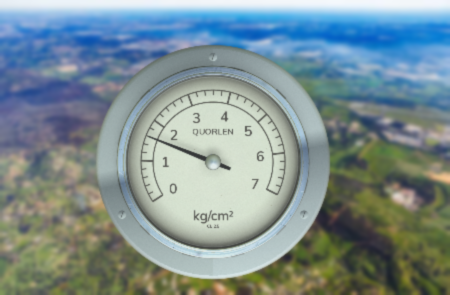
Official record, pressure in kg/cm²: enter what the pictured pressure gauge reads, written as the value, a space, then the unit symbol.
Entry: 1.6 kg/cm²
